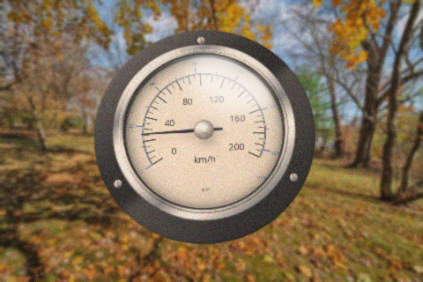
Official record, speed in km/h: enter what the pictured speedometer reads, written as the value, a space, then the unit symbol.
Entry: 25 km/h
